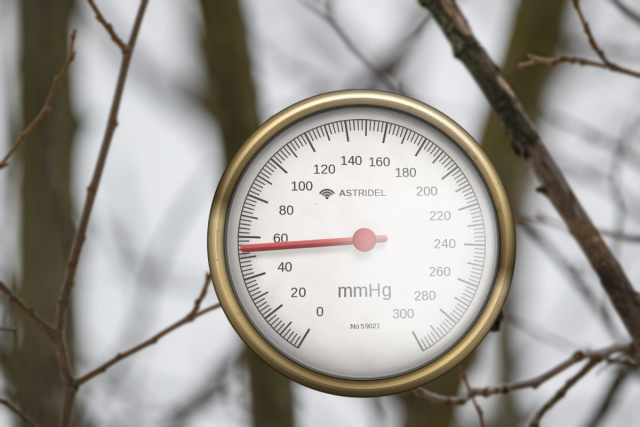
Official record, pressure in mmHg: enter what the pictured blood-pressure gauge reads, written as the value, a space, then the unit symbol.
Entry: 54 mmHg
